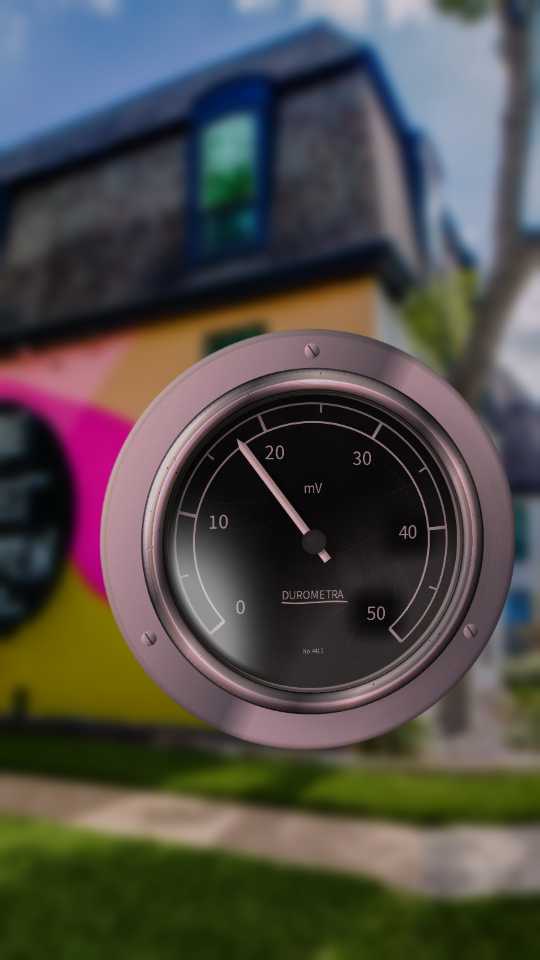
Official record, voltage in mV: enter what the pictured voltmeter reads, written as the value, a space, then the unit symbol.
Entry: 17.5 mV
